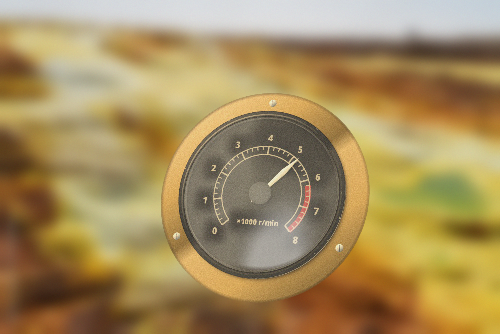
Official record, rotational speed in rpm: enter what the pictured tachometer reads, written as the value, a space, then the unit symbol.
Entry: 5200 rpm
